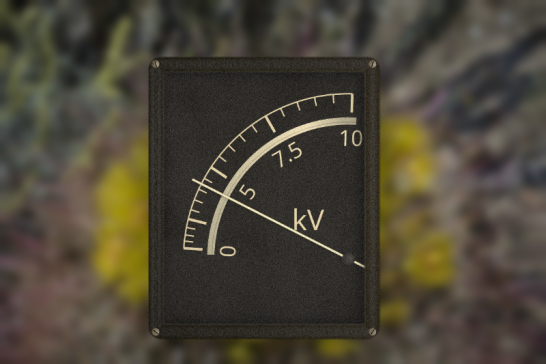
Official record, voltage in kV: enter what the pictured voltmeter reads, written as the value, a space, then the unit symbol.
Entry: 4.25 kV
